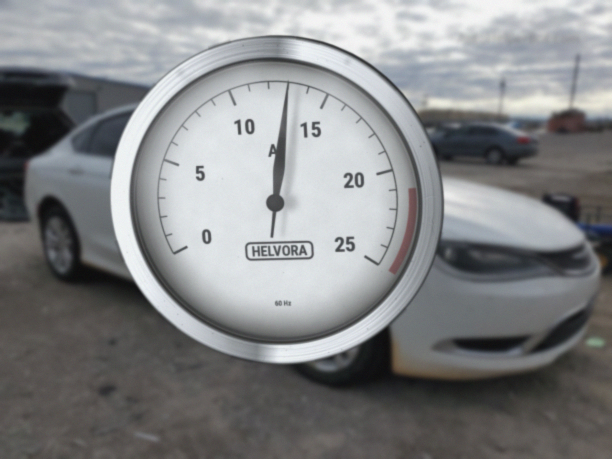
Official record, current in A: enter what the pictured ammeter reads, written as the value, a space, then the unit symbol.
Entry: 13 A
